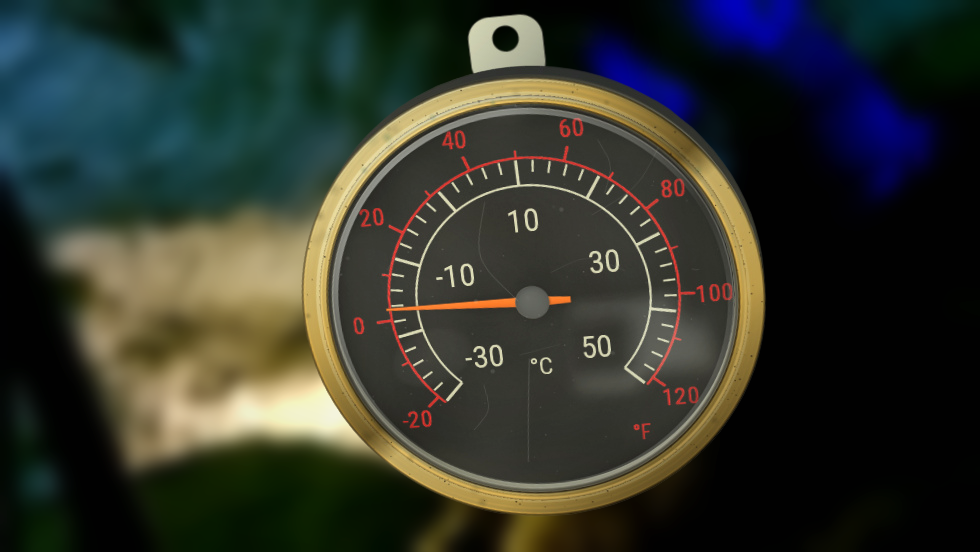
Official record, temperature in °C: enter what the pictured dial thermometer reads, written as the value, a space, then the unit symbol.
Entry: -16 °C
